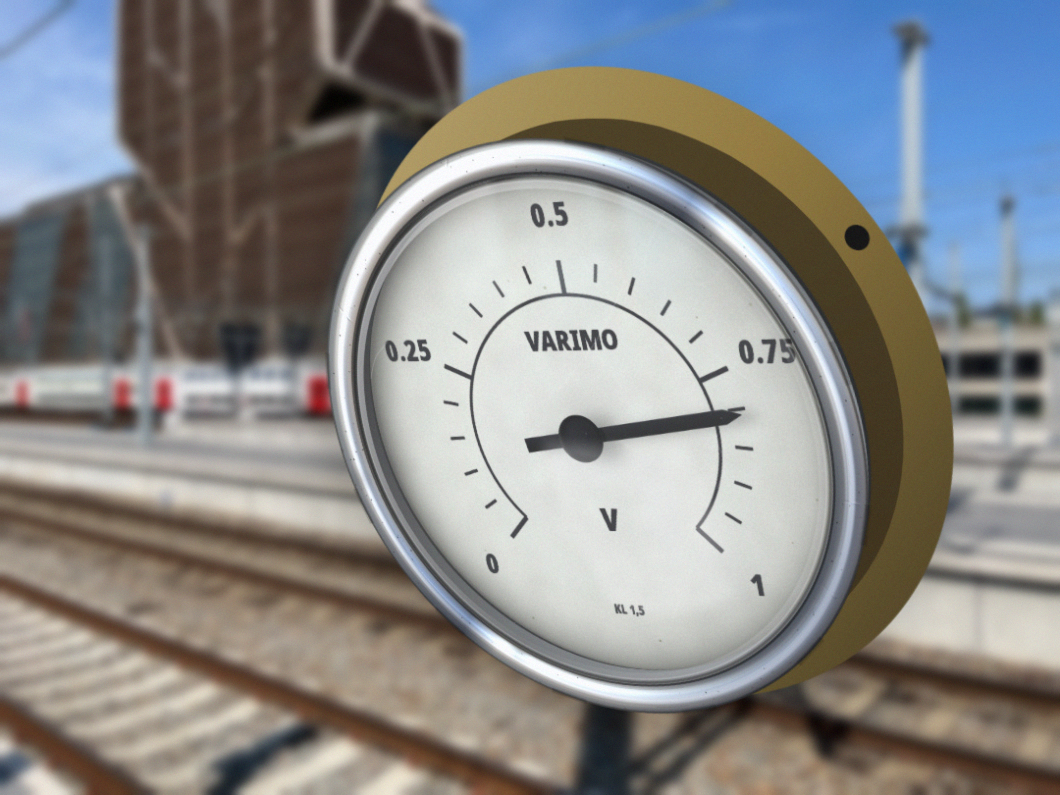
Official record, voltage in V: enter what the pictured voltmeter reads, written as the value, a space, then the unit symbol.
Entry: 0.8 V
